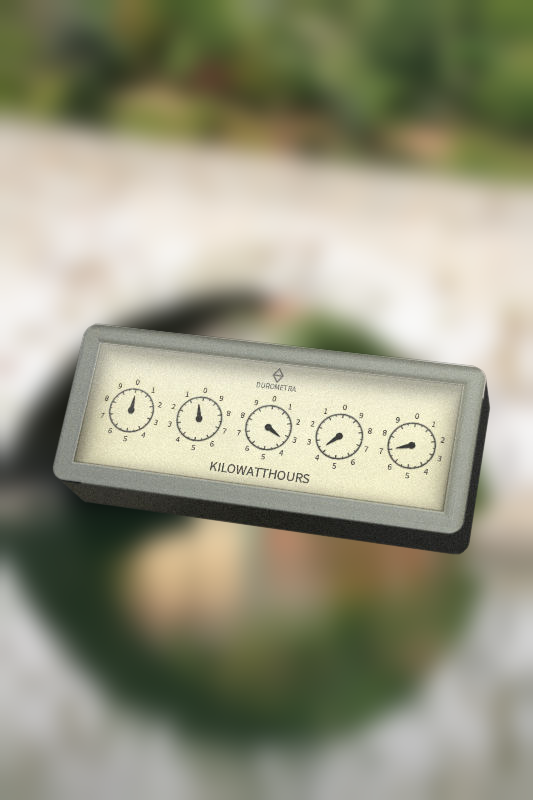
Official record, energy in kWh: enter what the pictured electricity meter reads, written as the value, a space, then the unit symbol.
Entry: 337 kWh
